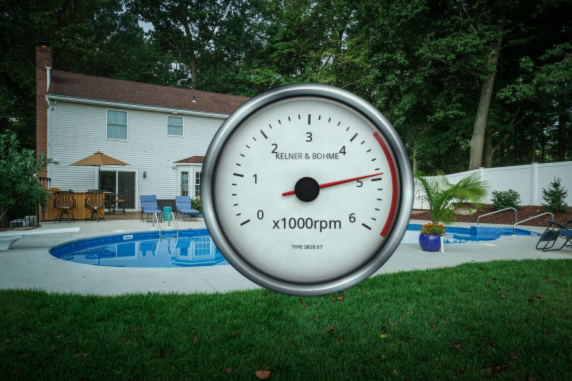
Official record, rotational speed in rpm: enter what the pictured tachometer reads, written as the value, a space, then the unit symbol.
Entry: 4900 rpm
